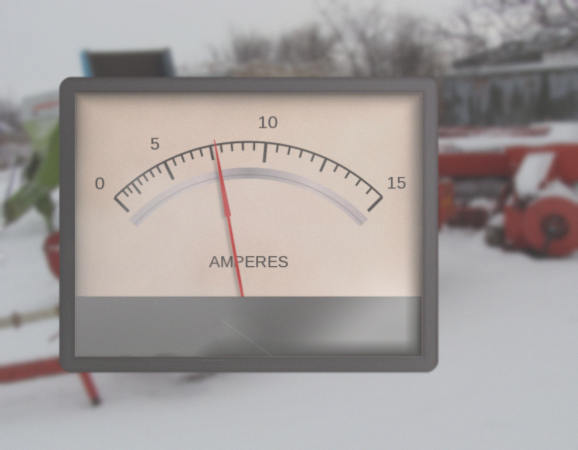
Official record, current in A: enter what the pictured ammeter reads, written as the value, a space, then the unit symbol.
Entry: 7.75 A
